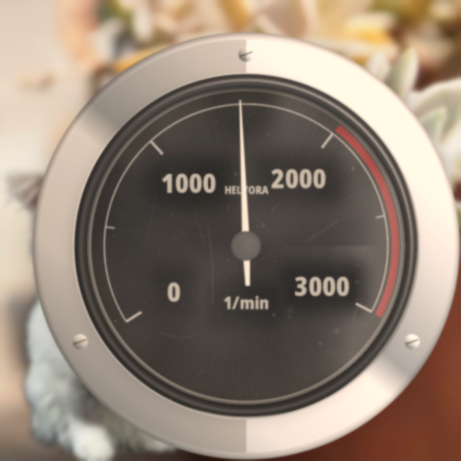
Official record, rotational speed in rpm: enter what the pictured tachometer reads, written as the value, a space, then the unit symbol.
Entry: 1500 rpm
